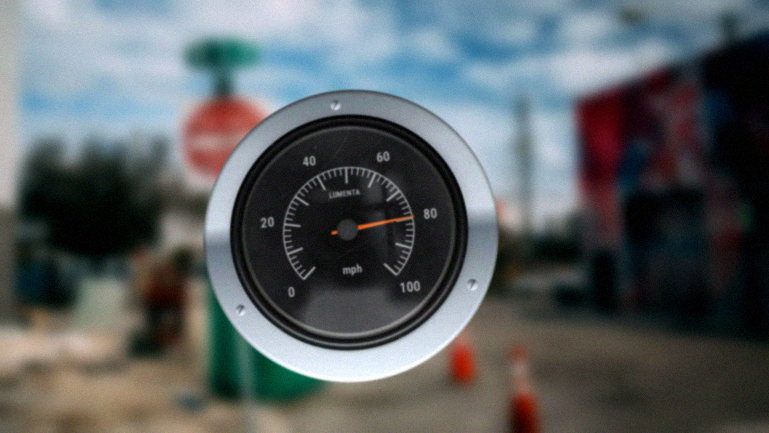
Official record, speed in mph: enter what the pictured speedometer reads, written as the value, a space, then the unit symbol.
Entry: 80 mph
